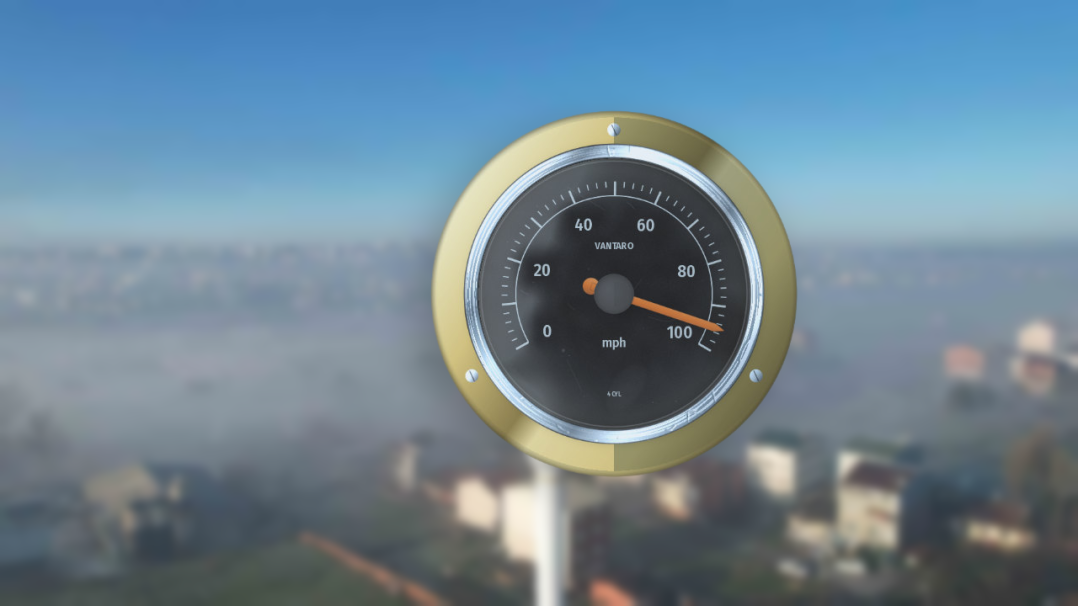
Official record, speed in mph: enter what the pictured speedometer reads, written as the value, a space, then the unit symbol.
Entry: 95 mph
